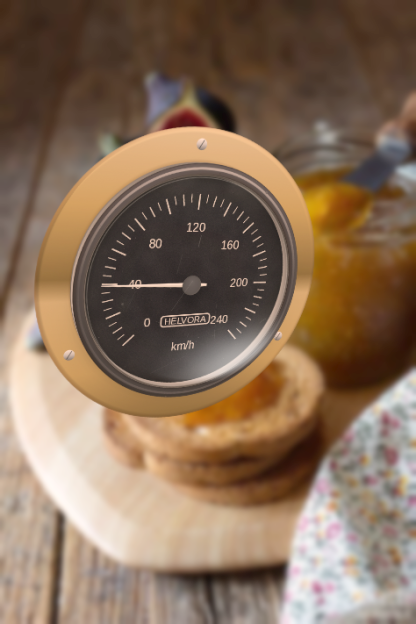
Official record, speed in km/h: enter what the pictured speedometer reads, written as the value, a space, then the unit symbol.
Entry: 40 km/h
